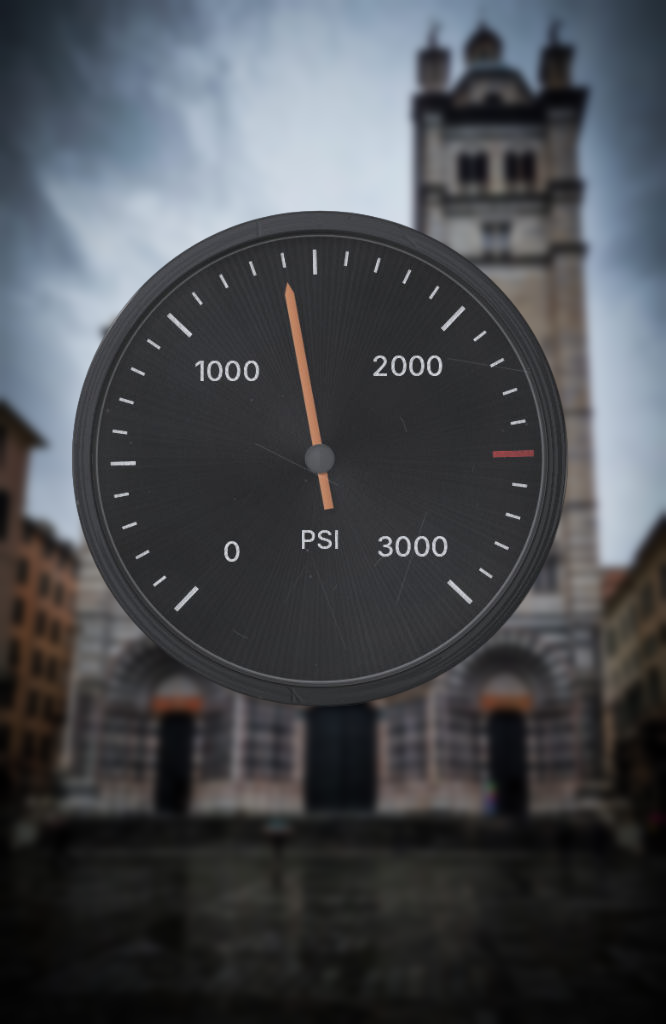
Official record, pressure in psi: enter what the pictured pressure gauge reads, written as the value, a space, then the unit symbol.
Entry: 1400 psi
